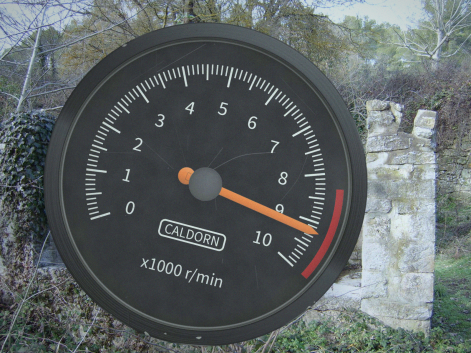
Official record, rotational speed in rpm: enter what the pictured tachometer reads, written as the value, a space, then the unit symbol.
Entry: 9200 rpm
